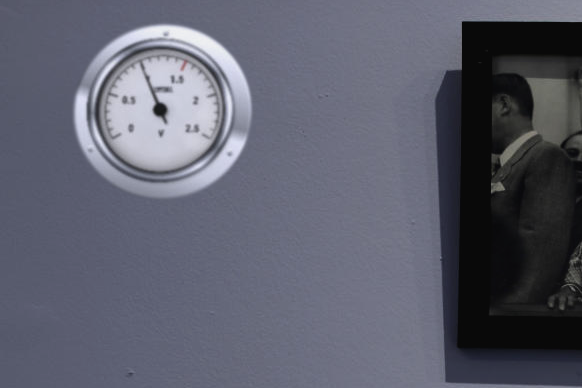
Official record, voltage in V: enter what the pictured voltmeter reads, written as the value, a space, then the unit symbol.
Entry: 1 V
